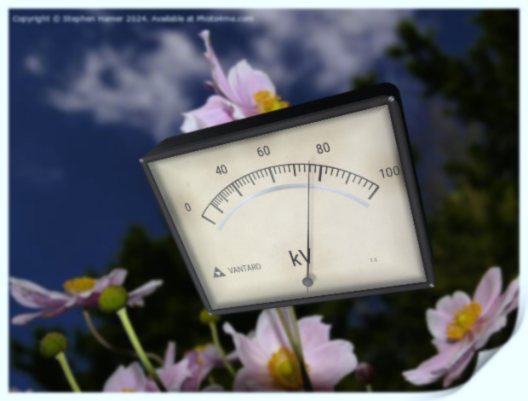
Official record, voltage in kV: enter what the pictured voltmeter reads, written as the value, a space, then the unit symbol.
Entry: 76 kV
